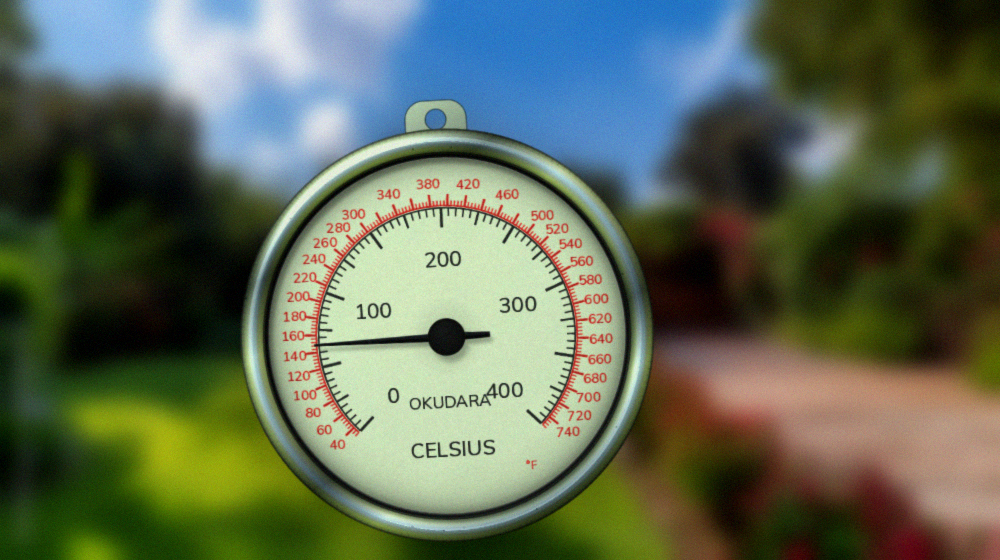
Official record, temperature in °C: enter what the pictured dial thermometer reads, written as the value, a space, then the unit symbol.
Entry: 65 °C
